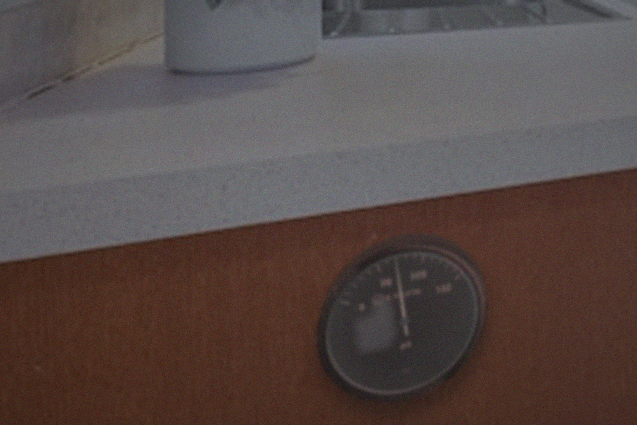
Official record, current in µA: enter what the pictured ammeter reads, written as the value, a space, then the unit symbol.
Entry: 70 µA
